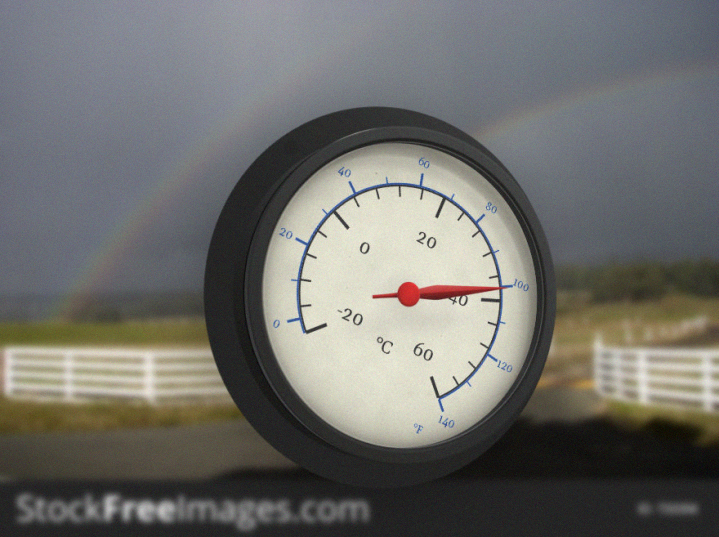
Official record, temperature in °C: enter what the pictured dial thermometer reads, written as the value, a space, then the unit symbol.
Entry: 38 °C
